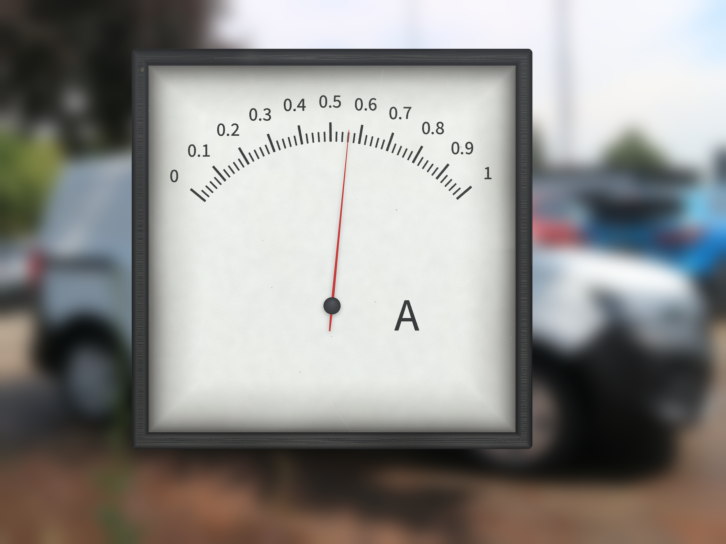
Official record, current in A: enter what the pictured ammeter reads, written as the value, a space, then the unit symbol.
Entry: 0.56 A
